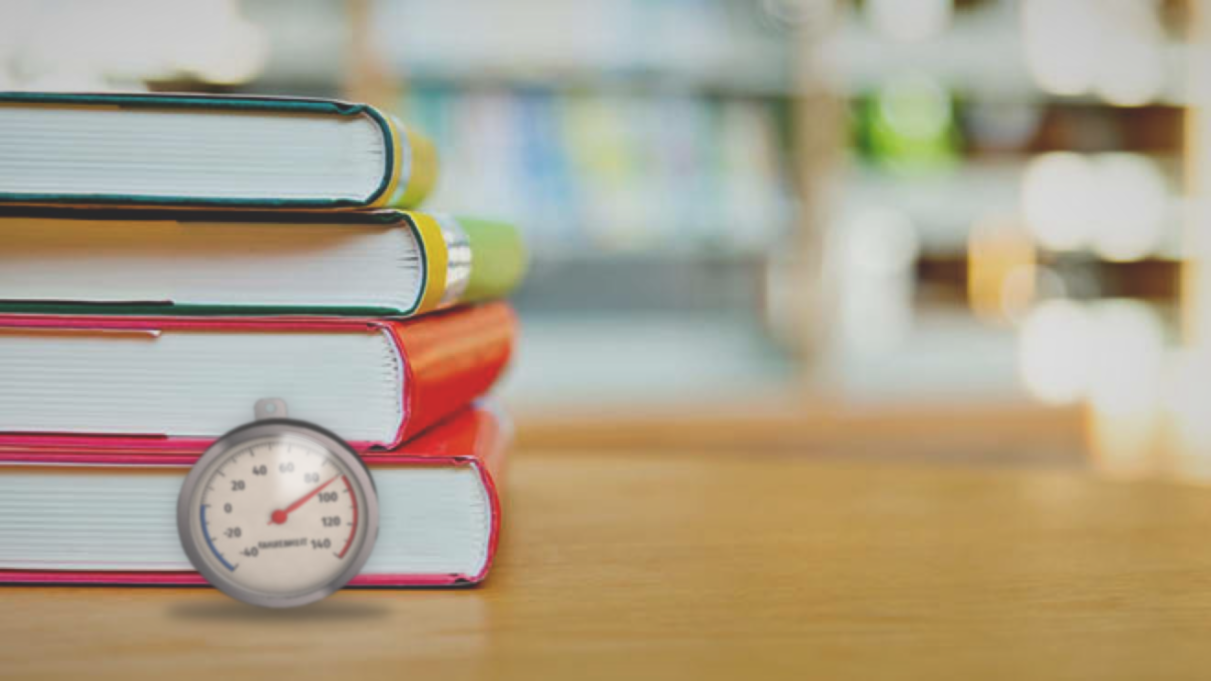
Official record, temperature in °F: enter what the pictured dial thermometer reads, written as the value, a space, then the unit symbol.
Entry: 90 °F
